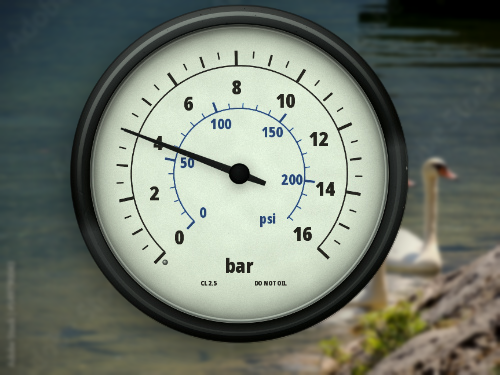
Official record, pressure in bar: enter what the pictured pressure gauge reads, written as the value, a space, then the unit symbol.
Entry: 4 bar
